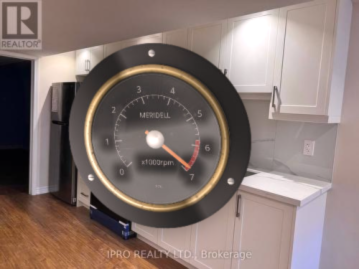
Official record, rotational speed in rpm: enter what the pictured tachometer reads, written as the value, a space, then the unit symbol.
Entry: 6800 rpm
